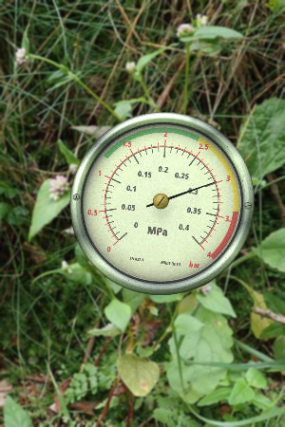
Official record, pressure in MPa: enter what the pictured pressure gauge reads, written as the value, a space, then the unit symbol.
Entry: 0.3 MPa
